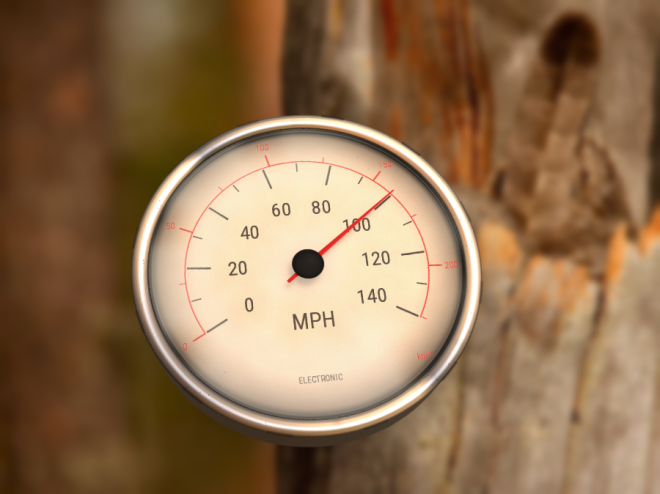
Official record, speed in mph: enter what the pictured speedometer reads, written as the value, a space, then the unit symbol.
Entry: 100 mph
